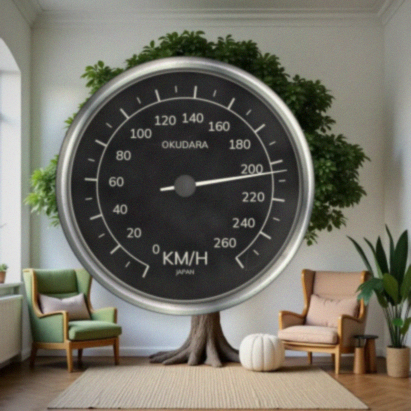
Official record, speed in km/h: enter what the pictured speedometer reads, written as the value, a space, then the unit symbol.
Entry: 205 km/h
